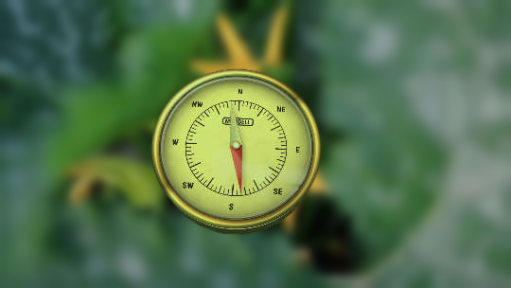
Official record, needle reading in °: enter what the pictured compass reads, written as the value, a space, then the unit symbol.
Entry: 170 °
